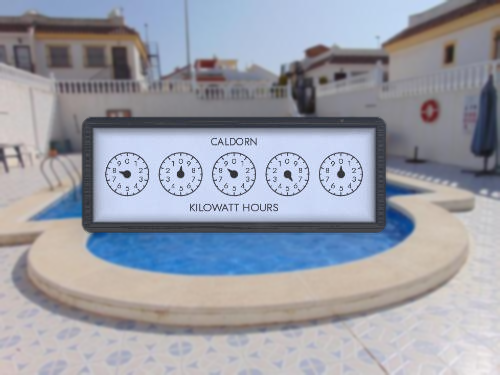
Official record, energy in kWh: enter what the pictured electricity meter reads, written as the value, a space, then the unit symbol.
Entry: 79860 kWh
